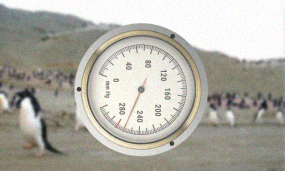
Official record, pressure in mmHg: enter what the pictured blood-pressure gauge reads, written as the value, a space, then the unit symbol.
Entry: 260 mmHg
